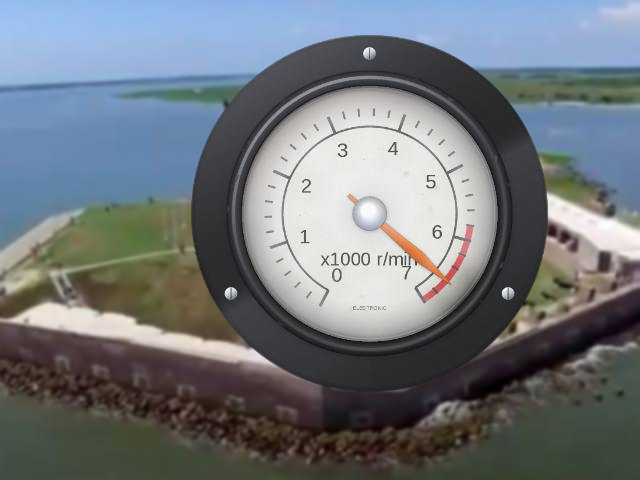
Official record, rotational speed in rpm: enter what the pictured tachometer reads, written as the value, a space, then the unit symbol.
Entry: 6600 rpm
